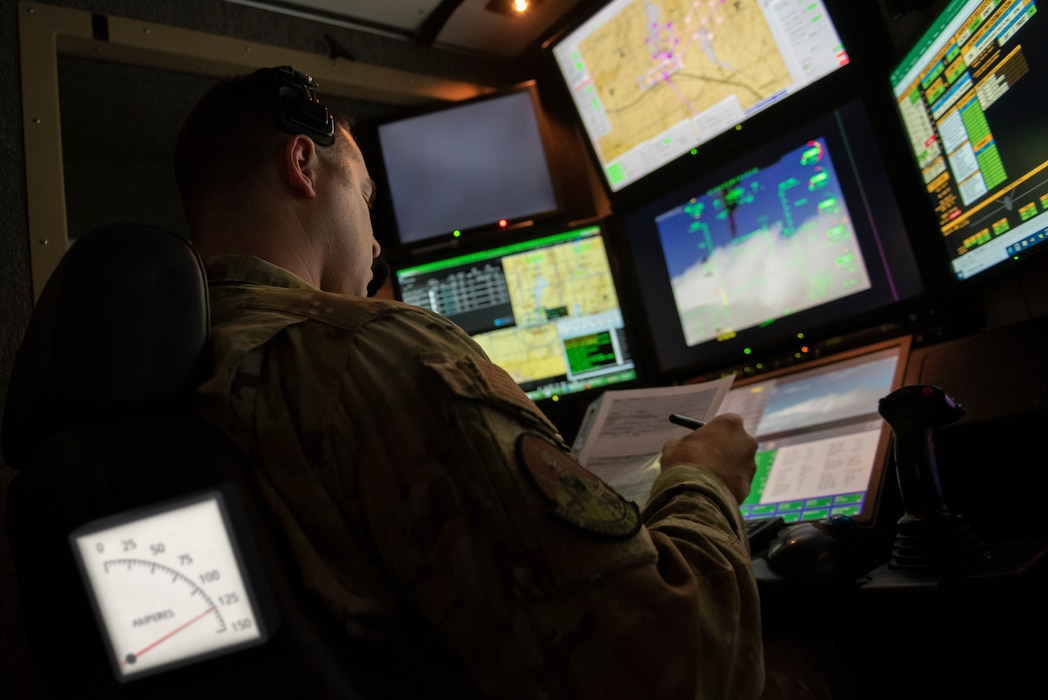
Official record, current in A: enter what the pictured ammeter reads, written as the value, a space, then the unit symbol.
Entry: 125 A
